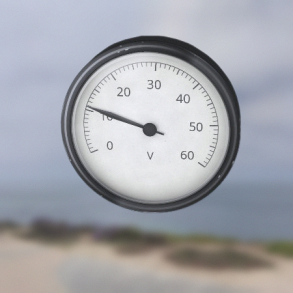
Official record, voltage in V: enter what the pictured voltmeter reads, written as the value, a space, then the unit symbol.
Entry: 11 V
